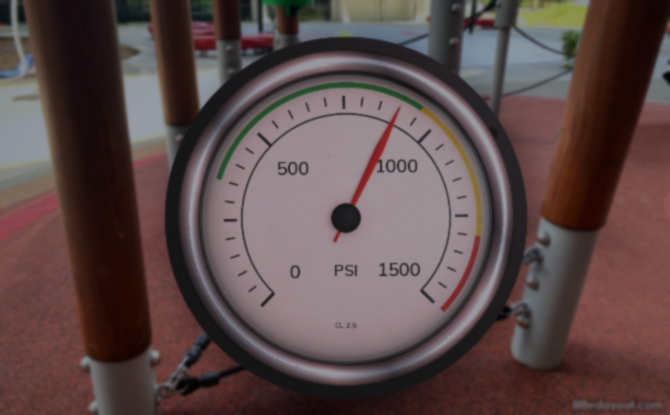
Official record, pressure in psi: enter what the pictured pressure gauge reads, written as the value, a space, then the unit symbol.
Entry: 900 psi
